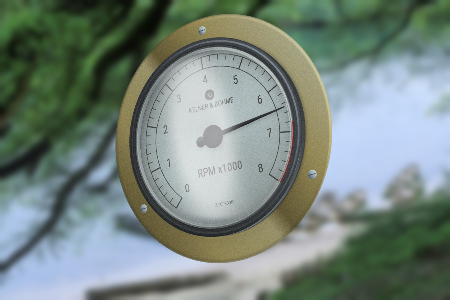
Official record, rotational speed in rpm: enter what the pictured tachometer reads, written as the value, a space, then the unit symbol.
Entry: 6500 rpm
